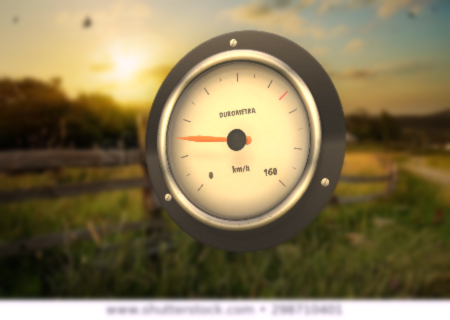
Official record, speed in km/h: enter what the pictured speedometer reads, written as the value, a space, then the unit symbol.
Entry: 30 km/h
